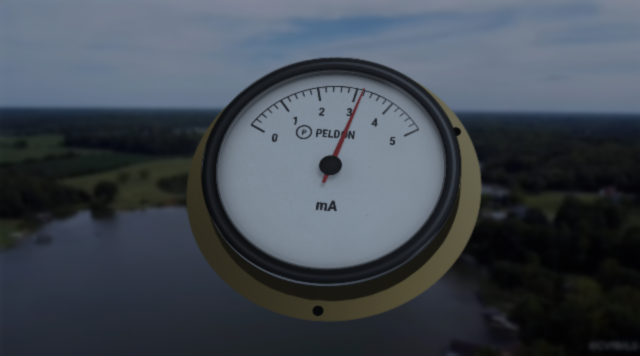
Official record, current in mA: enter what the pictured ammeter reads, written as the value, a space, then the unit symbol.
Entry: 3.2 mA
